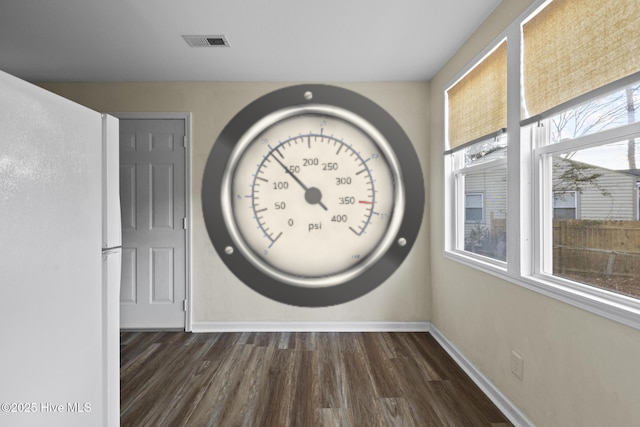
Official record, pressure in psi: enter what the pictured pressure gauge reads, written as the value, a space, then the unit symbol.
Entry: 140 psi
